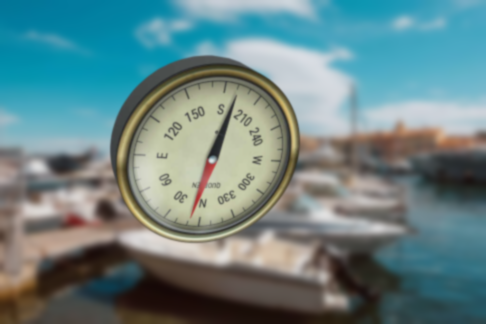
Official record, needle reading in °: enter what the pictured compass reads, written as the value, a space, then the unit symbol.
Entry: 10 °
